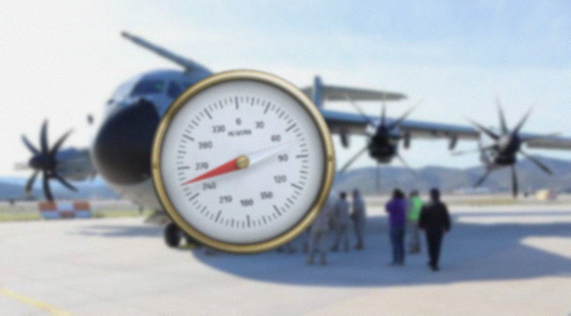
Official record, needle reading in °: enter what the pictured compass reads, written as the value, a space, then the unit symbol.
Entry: 255 °
